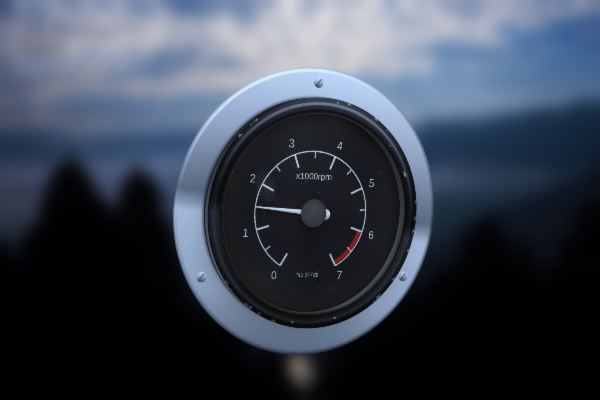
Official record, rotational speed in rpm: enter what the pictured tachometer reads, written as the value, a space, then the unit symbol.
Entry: 1500 rpm
